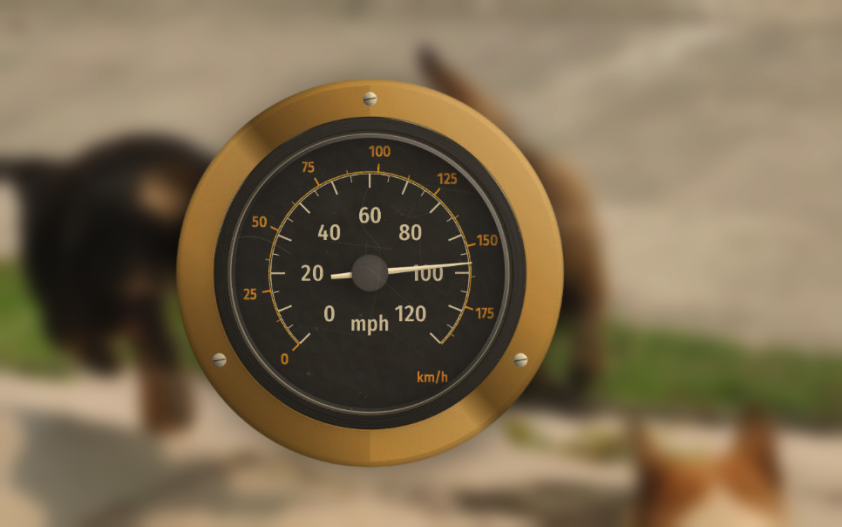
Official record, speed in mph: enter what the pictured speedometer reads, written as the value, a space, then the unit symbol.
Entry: 97.5 mph
